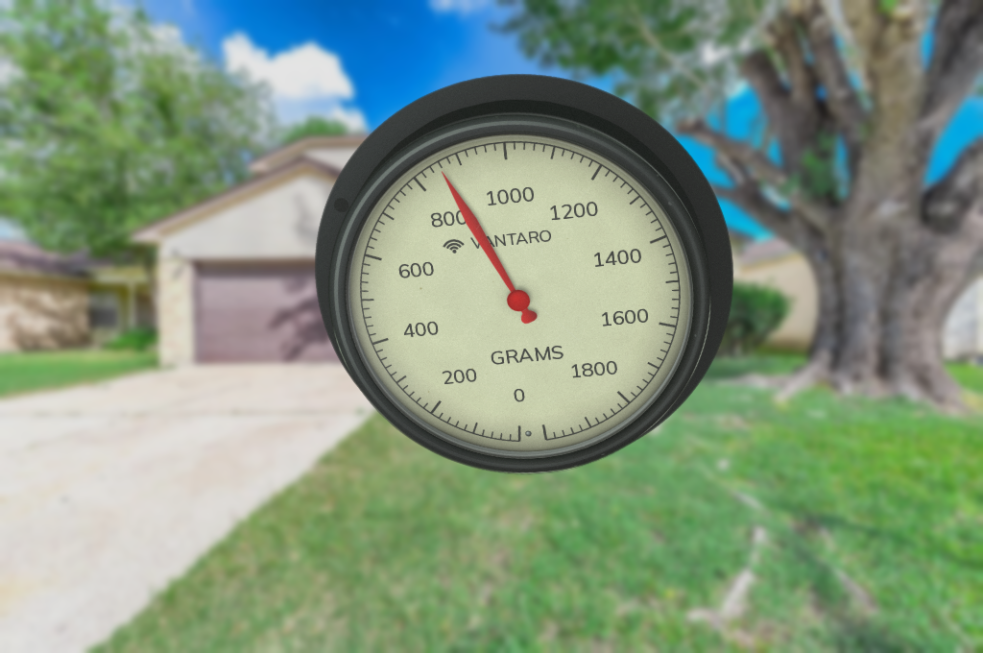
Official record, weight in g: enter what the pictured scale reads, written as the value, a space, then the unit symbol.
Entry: 860 g
